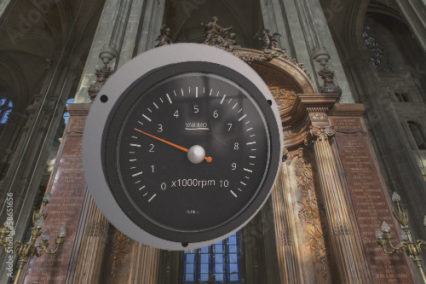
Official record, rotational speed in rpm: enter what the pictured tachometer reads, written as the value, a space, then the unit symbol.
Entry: 2500 rpm
